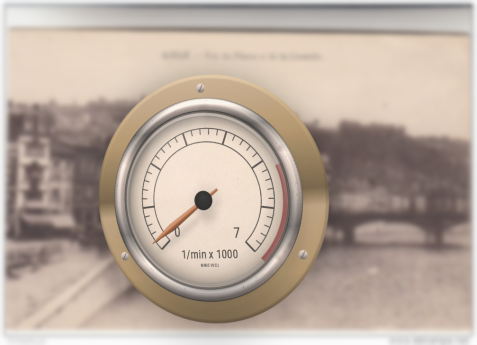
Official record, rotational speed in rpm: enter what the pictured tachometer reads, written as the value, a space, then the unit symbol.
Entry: 200 rpm
